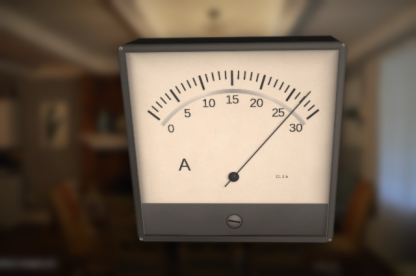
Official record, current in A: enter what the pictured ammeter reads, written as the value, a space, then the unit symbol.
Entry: 27 A
